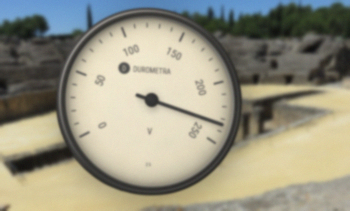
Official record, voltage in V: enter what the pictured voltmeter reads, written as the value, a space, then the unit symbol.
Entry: 235 V
